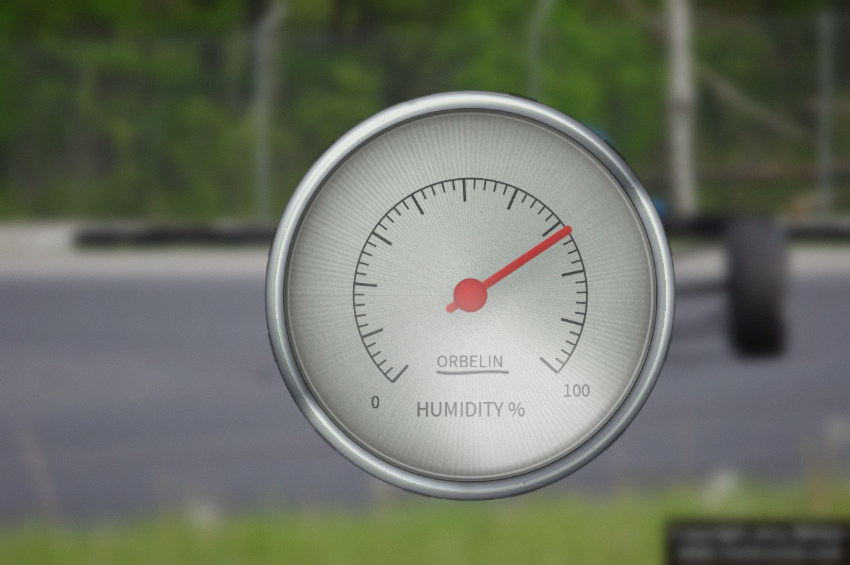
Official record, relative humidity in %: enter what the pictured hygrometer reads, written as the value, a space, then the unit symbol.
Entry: 72 %
